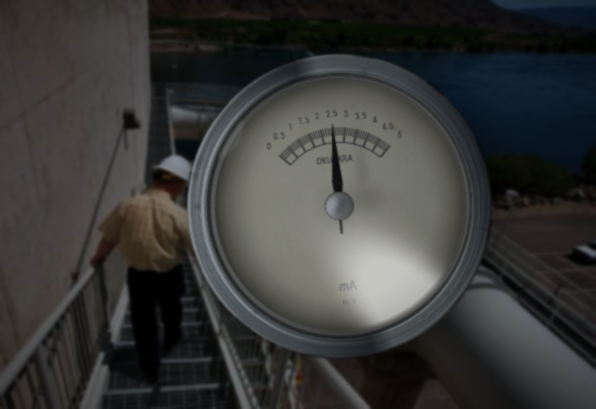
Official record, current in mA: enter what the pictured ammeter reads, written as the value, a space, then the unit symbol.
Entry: 2.5 mA
